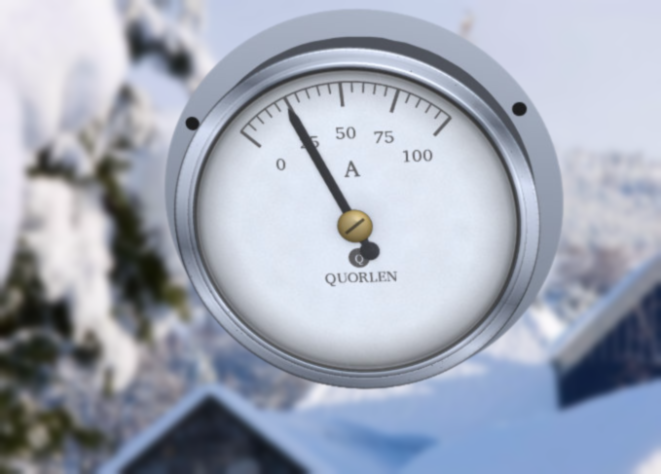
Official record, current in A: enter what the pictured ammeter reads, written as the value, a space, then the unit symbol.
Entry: 25 A
